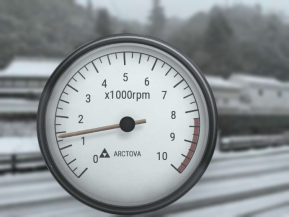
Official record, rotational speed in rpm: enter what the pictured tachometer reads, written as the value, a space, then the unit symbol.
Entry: 1375 rpm
